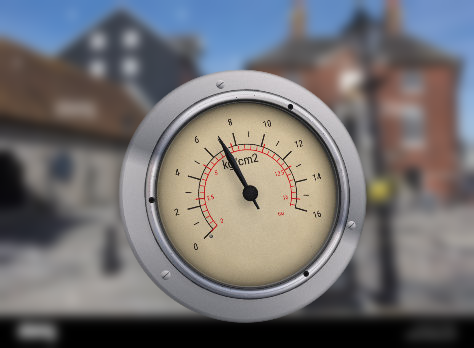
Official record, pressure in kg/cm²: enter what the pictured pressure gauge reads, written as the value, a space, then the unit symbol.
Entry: 7 kg/cm²
